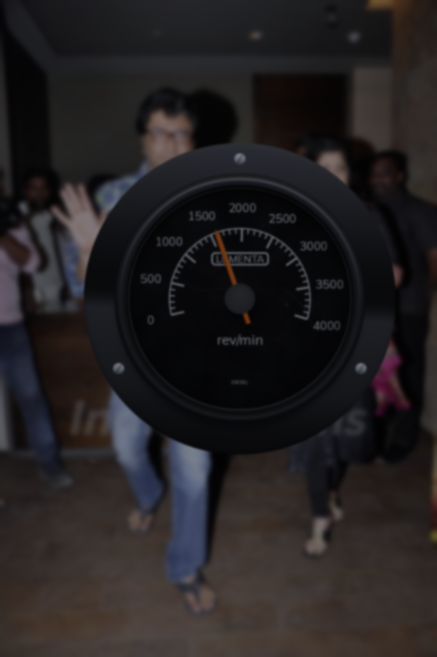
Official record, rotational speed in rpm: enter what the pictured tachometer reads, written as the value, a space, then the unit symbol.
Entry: 1600 rpm
